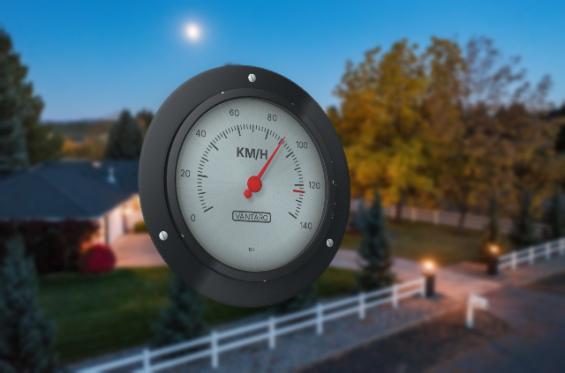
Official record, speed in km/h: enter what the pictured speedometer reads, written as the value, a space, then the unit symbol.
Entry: 90 km/h
